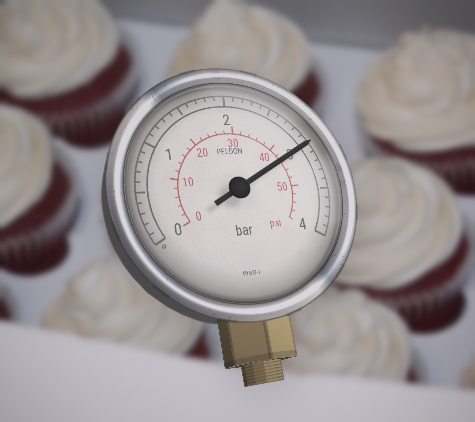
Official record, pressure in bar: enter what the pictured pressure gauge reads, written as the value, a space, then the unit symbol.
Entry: 3 bar
